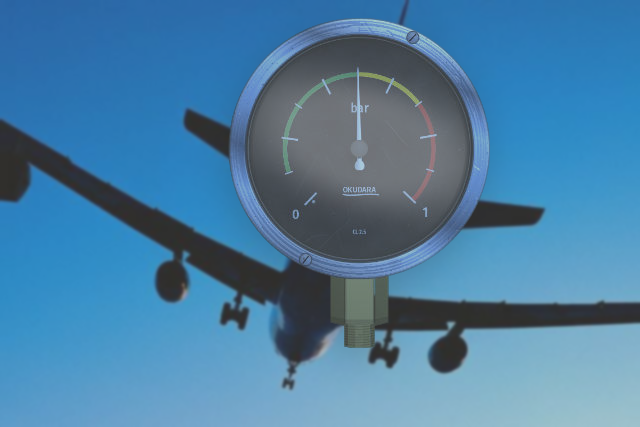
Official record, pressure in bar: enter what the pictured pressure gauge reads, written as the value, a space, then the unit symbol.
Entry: 0.5 bar
